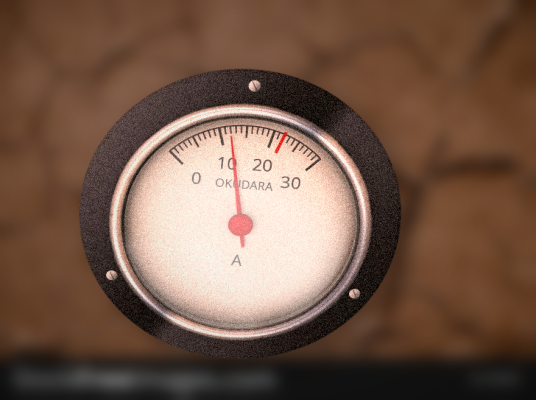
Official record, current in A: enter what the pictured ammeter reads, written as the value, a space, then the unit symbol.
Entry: 12 A
